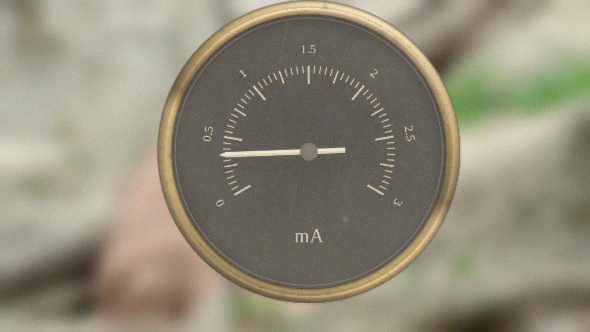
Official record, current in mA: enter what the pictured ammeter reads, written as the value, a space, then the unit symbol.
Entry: 0.35 mA
